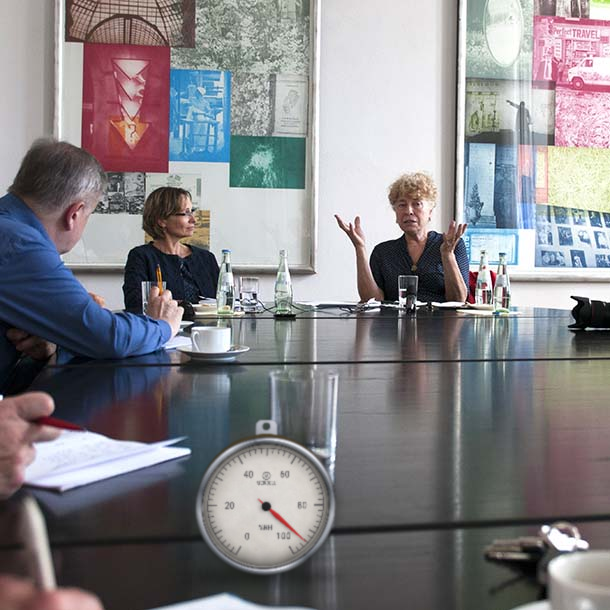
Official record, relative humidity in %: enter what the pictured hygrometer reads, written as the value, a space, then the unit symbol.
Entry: 94 %
